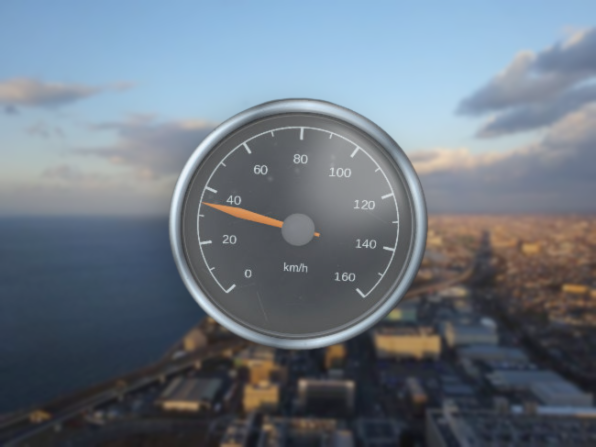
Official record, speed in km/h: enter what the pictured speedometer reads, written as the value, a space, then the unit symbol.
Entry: 35 km/h
